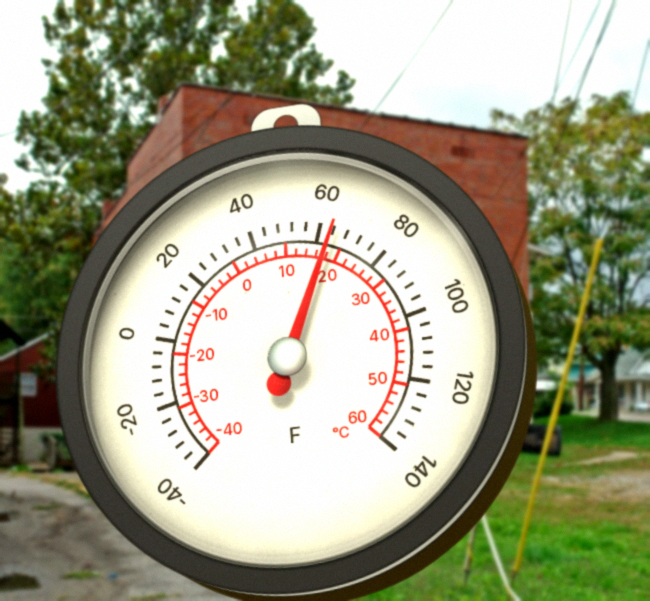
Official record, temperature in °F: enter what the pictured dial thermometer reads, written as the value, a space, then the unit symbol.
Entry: 64 °F
